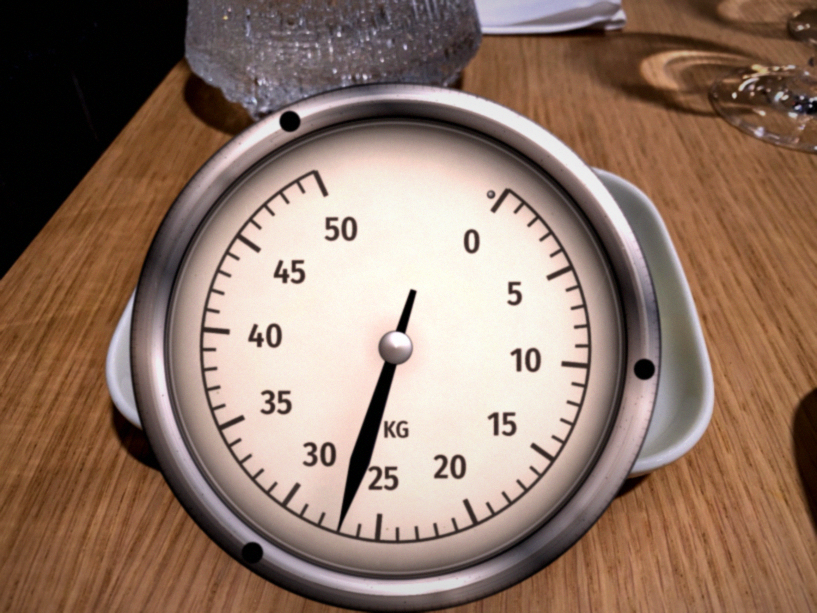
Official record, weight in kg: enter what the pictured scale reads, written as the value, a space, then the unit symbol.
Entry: 27 kg
